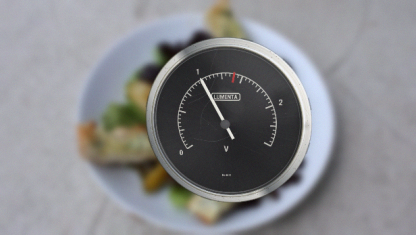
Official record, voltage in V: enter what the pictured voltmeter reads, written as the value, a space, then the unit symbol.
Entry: 1 V
